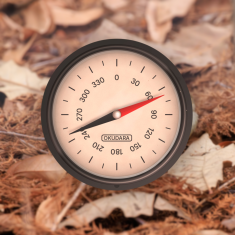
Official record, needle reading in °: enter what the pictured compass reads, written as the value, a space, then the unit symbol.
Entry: 67.5 °
